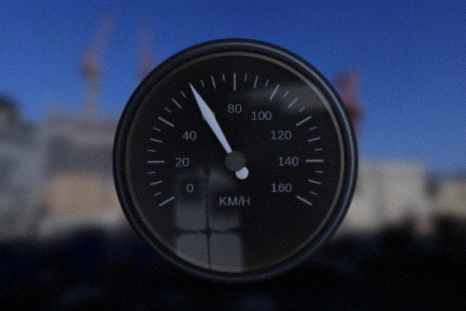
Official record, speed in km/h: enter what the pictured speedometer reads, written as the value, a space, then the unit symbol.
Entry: 60 km/h
